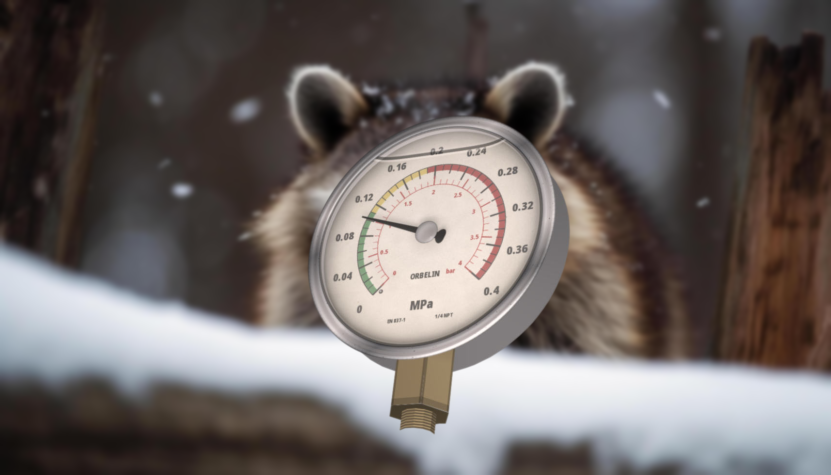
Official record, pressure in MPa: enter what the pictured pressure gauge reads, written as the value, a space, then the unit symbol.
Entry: 0.1 MPa
